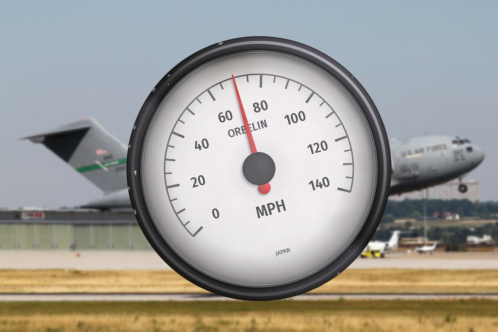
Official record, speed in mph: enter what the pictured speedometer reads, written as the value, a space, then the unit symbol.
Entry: 70 mph
